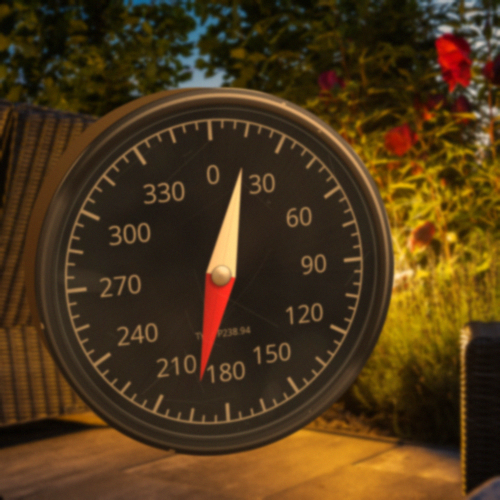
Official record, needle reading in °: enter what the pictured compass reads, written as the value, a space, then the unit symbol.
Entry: 195 °
